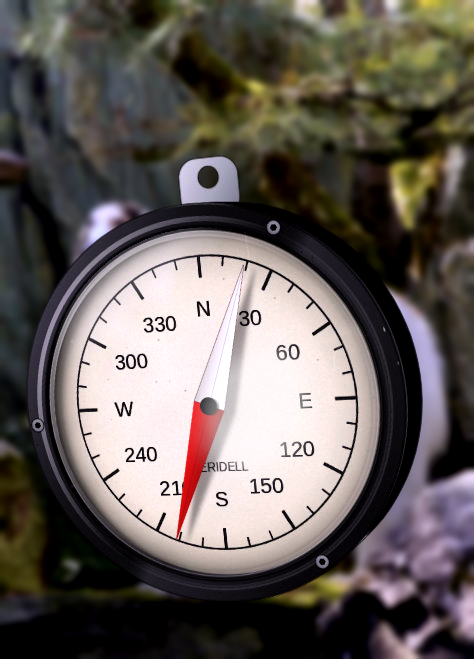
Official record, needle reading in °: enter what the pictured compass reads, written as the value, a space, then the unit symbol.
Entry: 200 °
